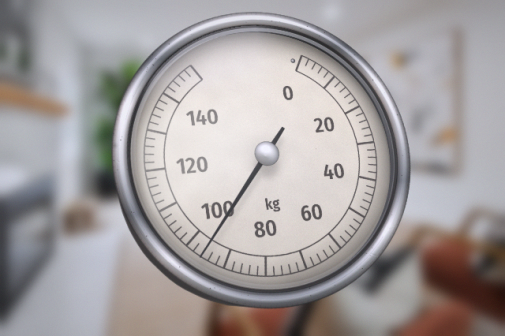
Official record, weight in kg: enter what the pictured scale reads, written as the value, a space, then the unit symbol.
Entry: 96 kg
